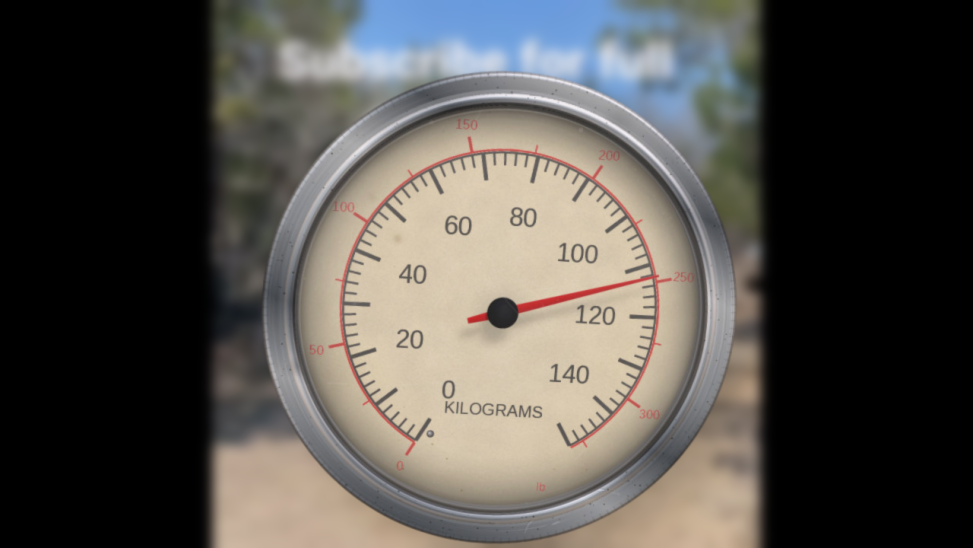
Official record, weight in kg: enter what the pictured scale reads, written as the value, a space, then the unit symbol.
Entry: 112 kg
